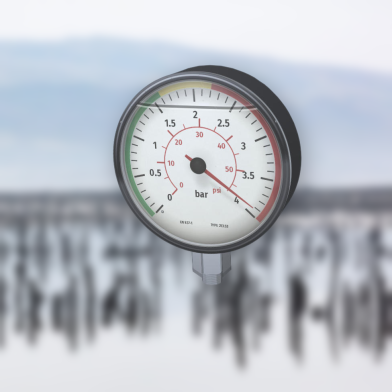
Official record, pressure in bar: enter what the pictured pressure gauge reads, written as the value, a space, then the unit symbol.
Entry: 3.9 bar
